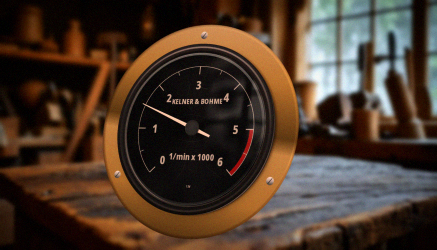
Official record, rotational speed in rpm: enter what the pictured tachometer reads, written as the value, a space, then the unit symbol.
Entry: 1500 rpm
